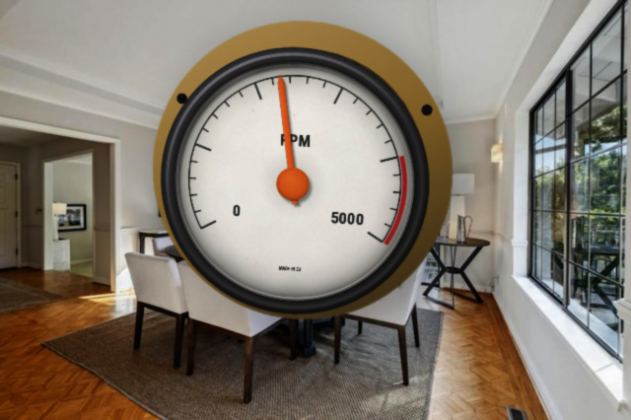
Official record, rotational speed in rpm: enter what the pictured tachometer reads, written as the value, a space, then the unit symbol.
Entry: 2300 rpm
